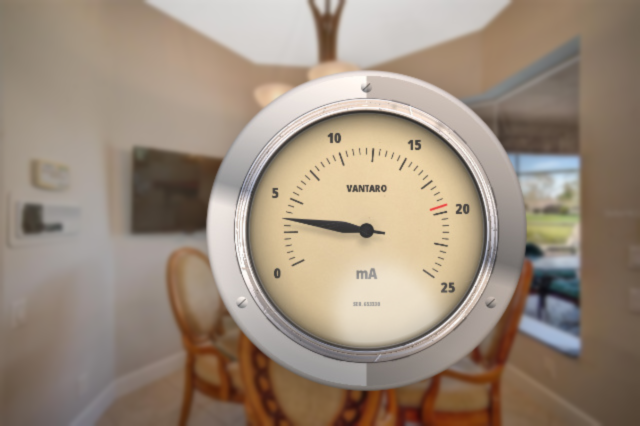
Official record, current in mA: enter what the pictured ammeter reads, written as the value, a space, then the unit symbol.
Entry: 3.5 mA
